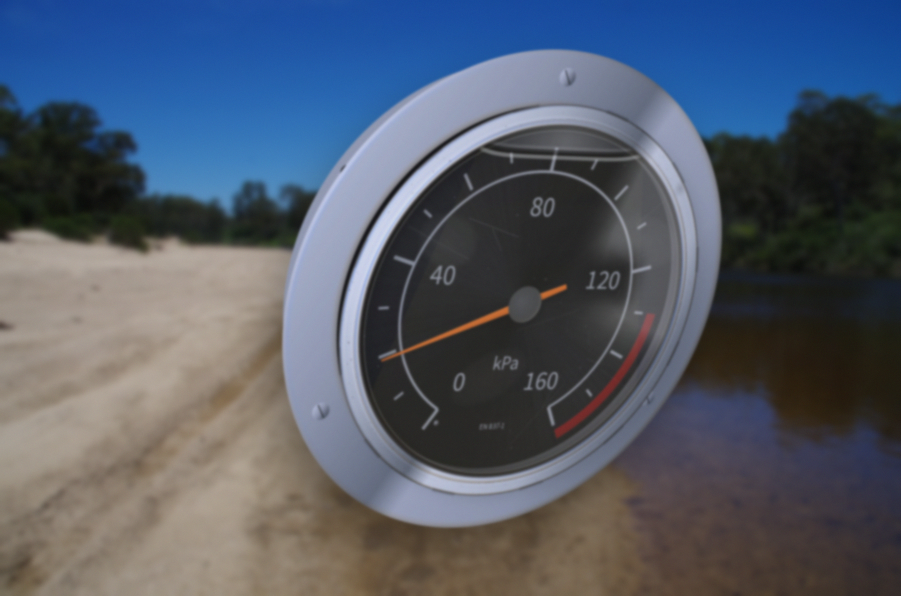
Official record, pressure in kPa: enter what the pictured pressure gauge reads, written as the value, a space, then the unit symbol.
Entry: 20 kPa
